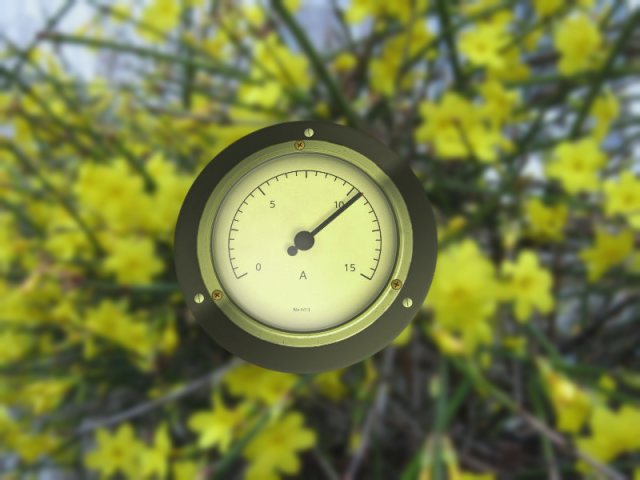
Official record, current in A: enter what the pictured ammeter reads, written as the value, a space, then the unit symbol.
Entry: 10.5 A
